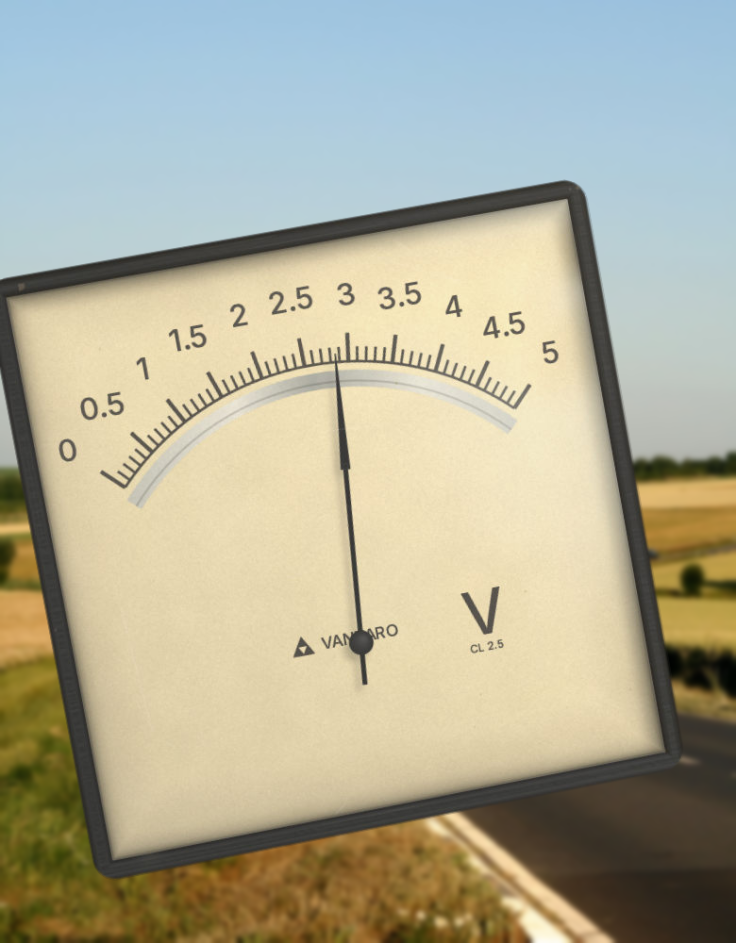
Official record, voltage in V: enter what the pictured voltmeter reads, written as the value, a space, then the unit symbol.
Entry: 2.85 V
